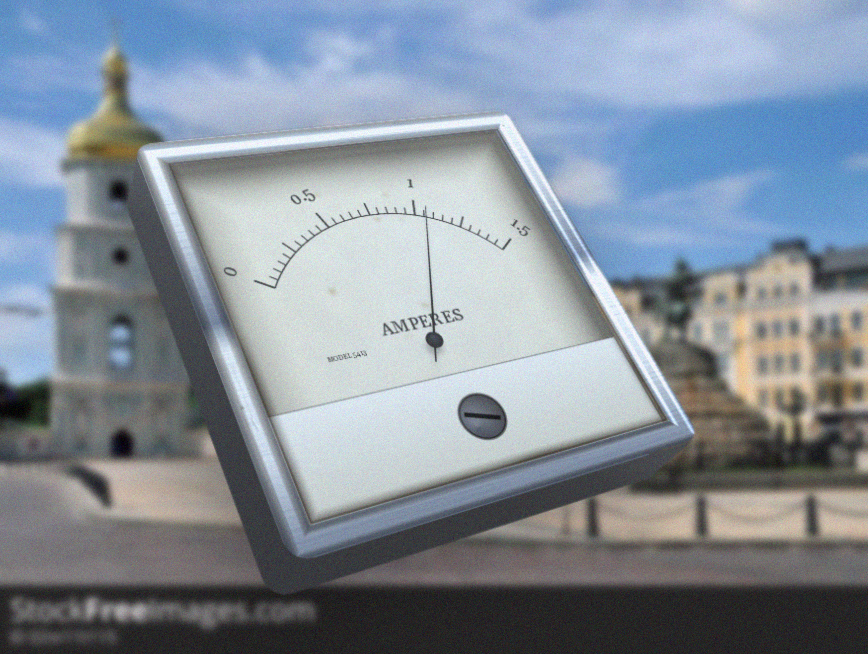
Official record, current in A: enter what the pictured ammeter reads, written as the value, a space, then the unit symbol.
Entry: 1.05 A
